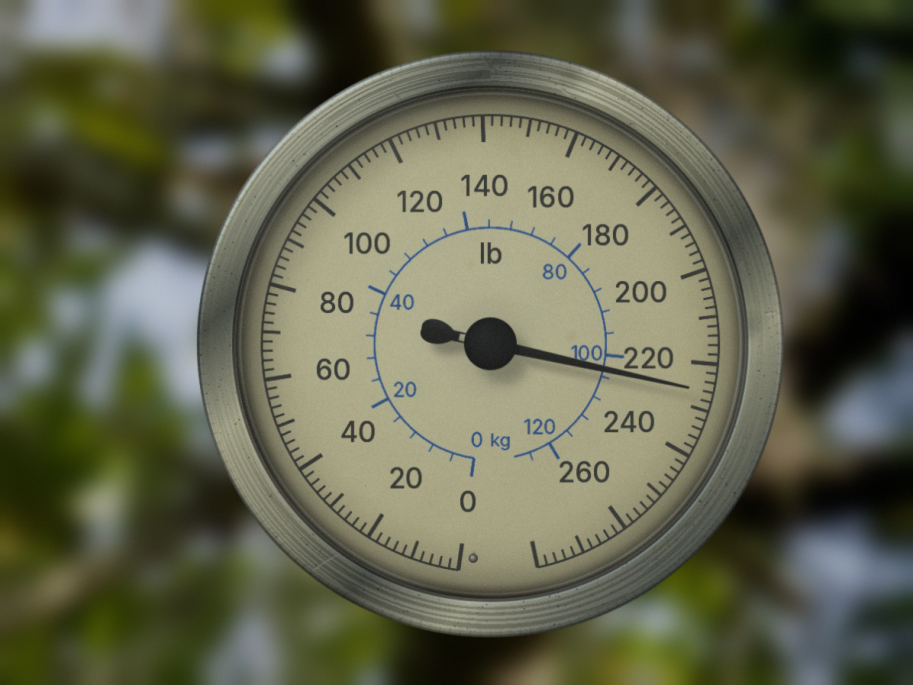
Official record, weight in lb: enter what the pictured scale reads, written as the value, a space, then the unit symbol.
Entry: 226 lb
